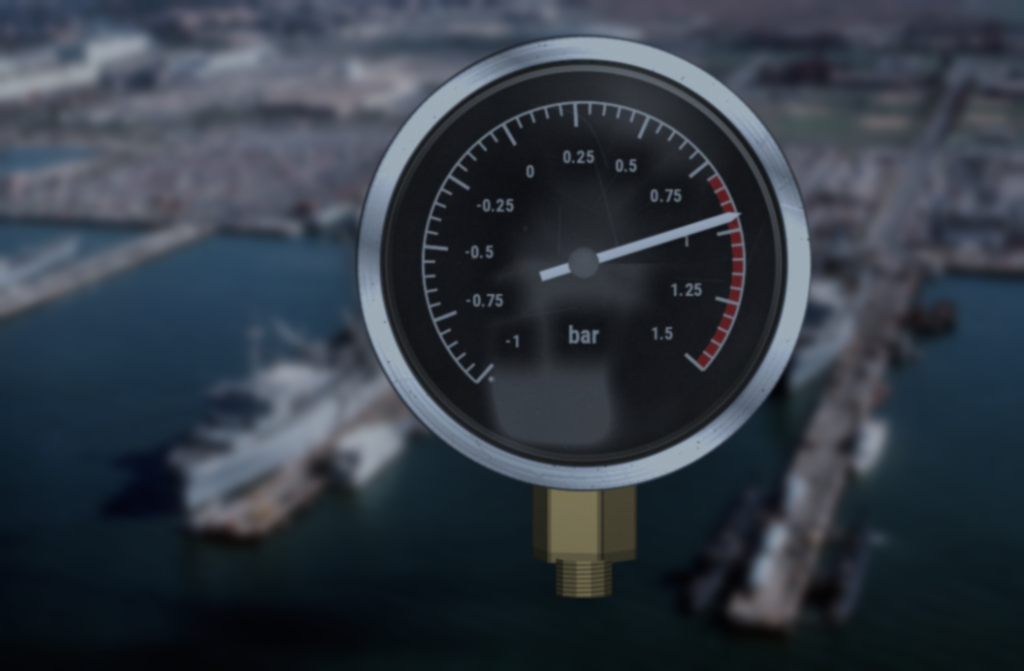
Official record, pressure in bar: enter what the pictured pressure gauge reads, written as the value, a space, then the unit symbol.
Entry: 0.95 bar
